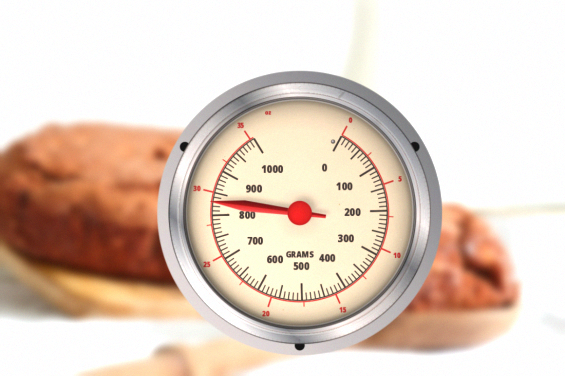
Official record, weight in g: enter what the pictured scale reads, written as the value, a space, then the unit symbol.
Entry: 830 g
